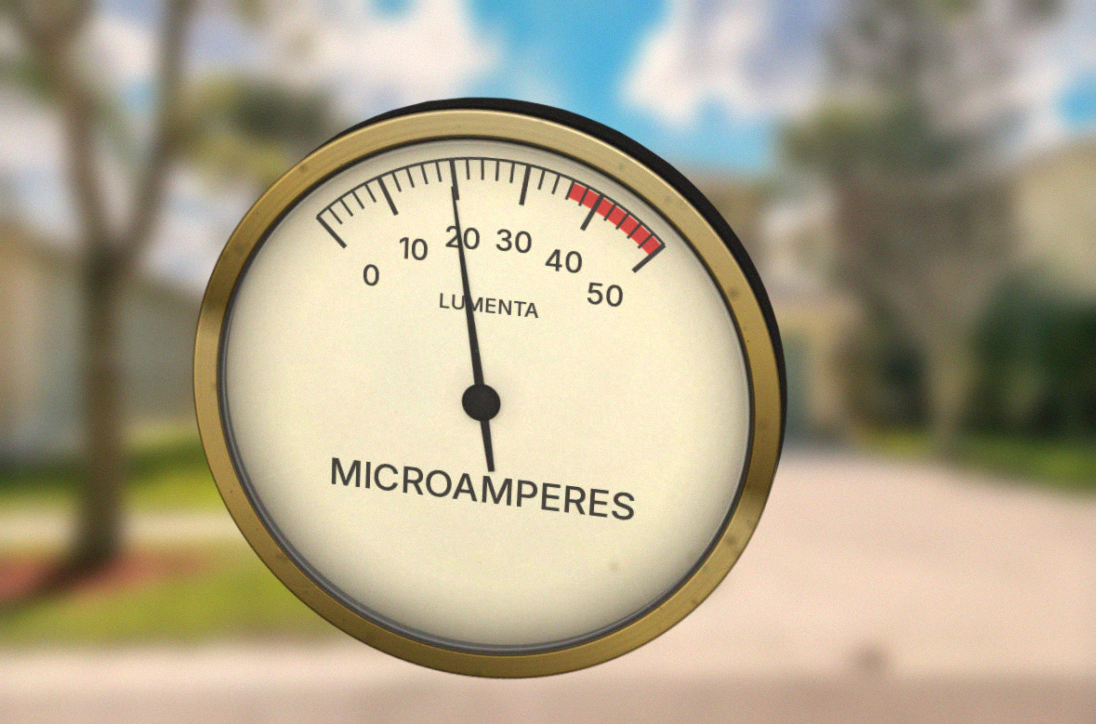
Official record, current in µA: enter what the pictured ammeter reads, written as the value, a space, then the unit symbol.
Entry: 20 µA
